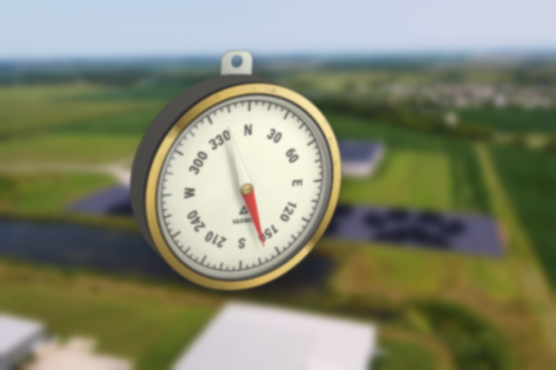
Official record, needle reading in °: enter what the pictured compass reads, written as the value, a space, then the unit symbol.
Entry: 160 °
